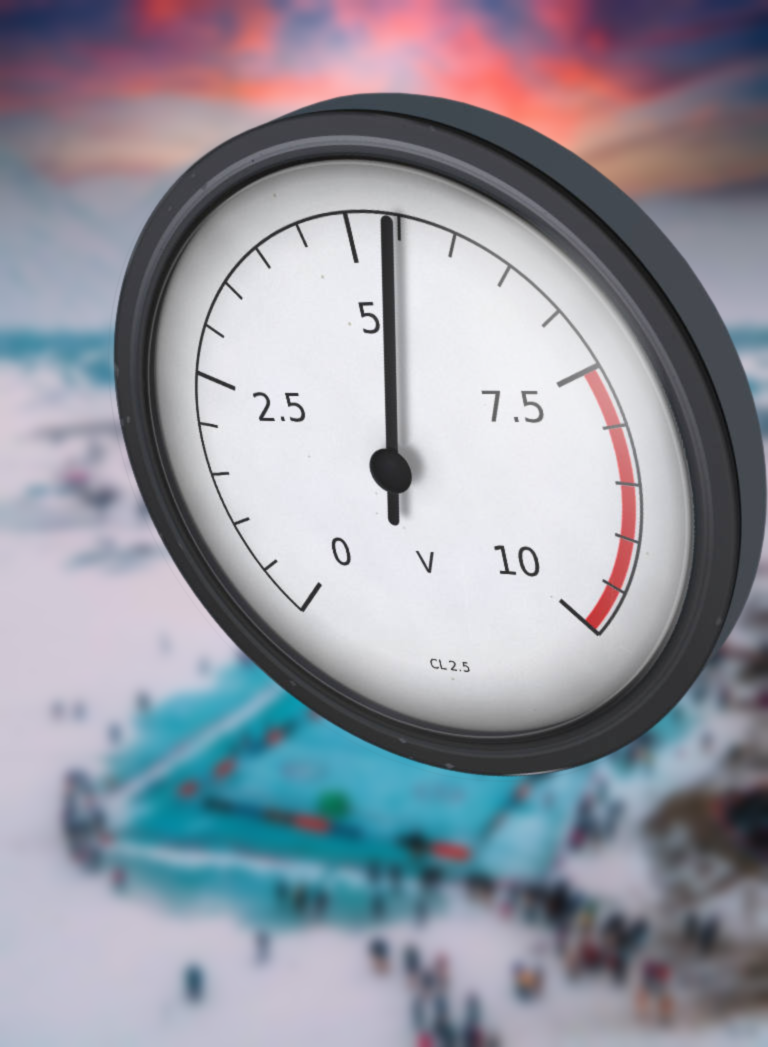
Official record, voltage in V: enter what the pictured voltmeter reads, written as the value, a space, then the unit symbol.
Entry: 5.5 V
